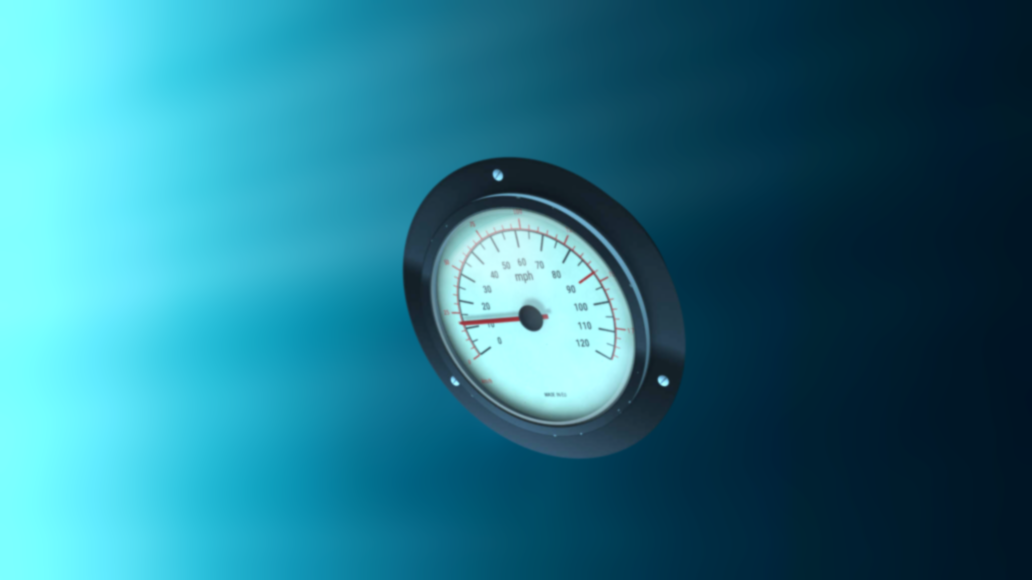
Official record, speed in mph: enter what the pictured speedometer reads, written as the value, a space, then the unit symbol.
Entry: 12.5 mph
